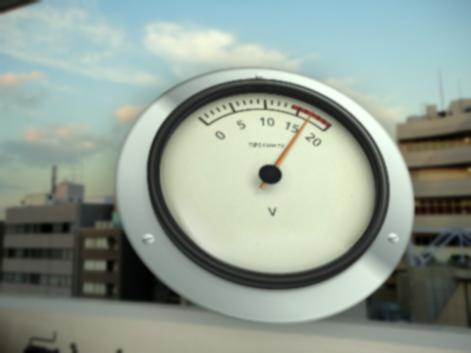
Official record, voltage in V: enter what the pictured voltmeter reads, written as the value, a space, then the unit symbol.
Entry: 17 V
